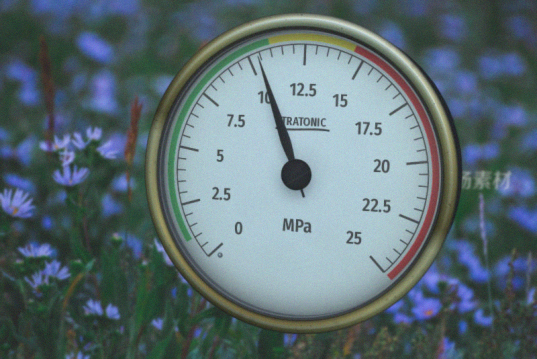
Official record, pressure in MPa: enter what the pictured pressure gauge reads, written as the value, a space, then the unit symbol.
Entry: 10.5 MPa
